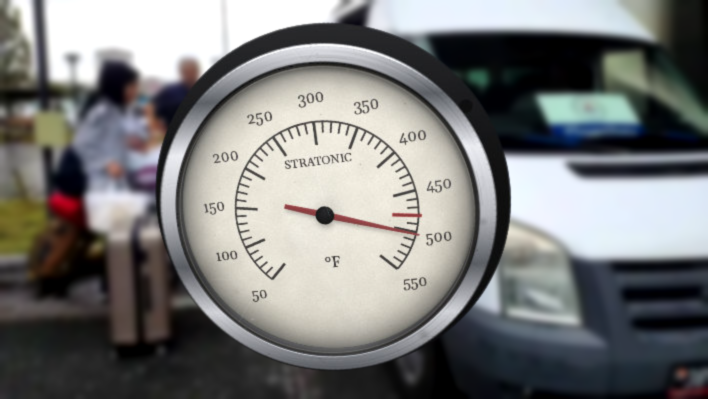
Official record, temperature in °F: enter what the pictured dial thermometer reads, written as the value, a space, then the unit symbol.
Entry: 500 °F
